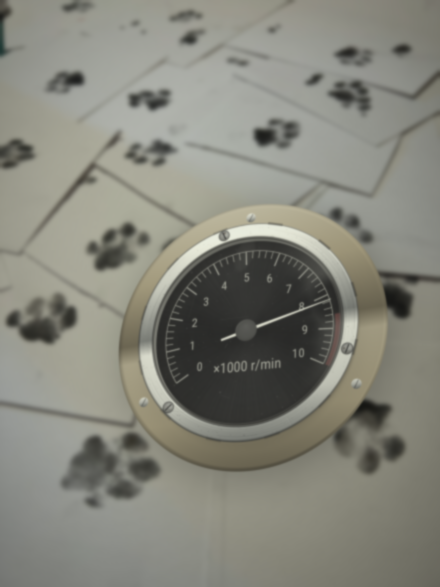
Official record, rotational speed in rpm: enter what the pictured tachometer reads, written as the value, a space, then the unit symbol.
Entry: 8200 rpm
